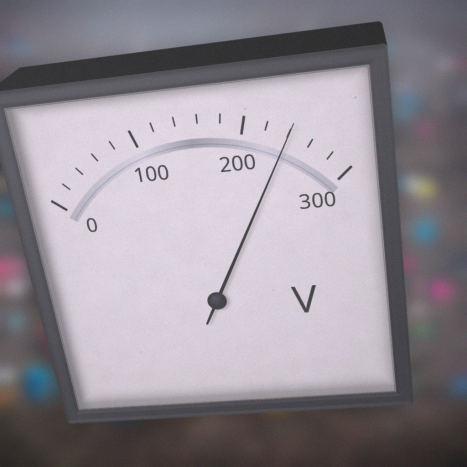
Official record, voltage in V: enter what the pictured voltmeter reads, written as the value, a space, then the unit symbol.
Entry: 240 V
